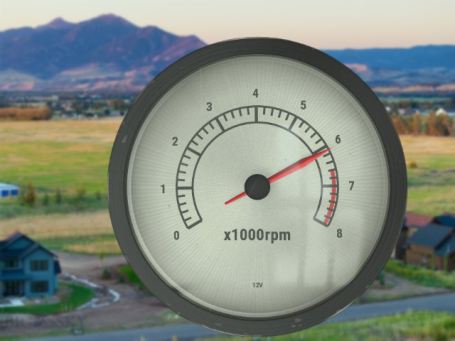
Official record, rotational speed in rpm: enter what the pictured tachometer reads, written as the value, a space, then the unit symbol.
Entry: 6100 rpm
